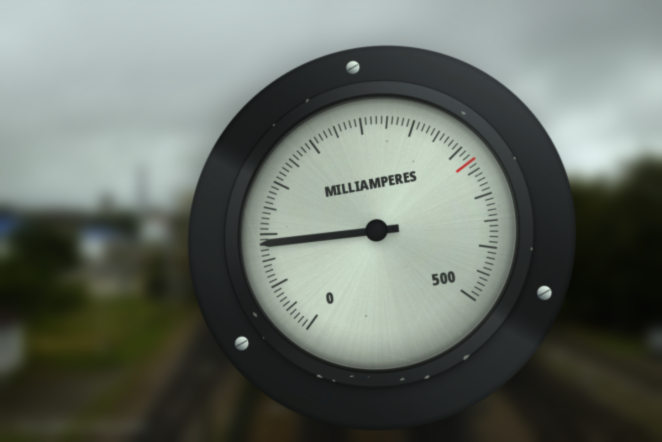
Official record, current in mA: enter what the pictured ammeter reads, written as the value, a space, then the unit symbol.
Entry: 90 mA
